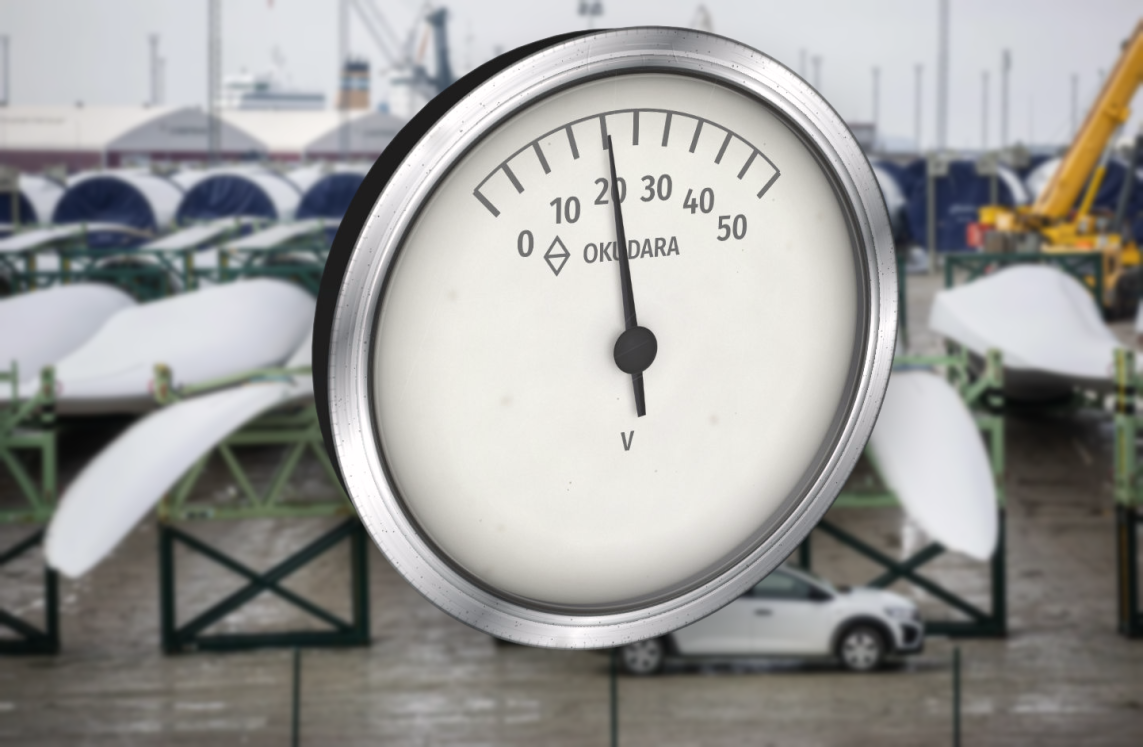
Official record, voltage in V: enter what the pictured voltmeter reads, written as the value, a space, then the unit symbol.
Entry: 20 V
